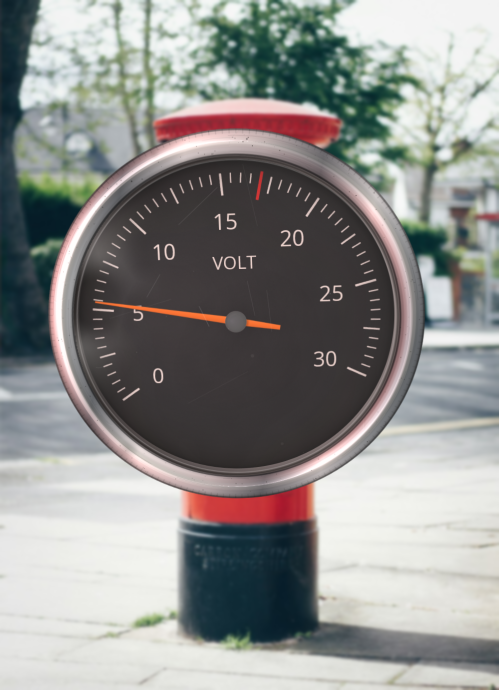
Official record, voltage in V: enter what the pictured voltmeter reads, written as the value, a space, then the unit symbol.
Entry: 5.5 V
